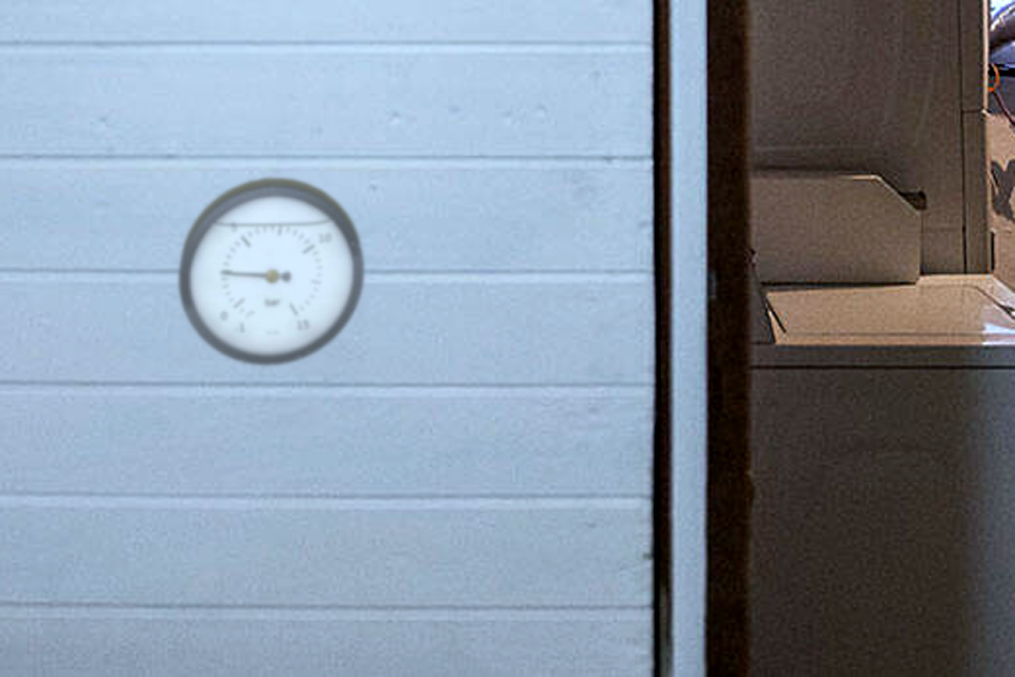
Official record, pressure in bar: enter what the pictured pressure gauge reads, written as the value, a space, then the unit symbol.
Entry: 2.5 bar
